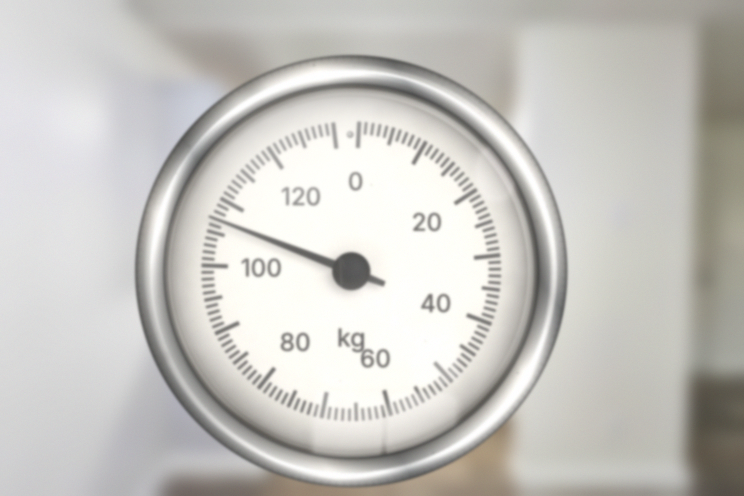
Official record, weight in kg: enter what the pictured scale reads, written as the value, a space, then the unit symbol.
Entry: 107 kg
